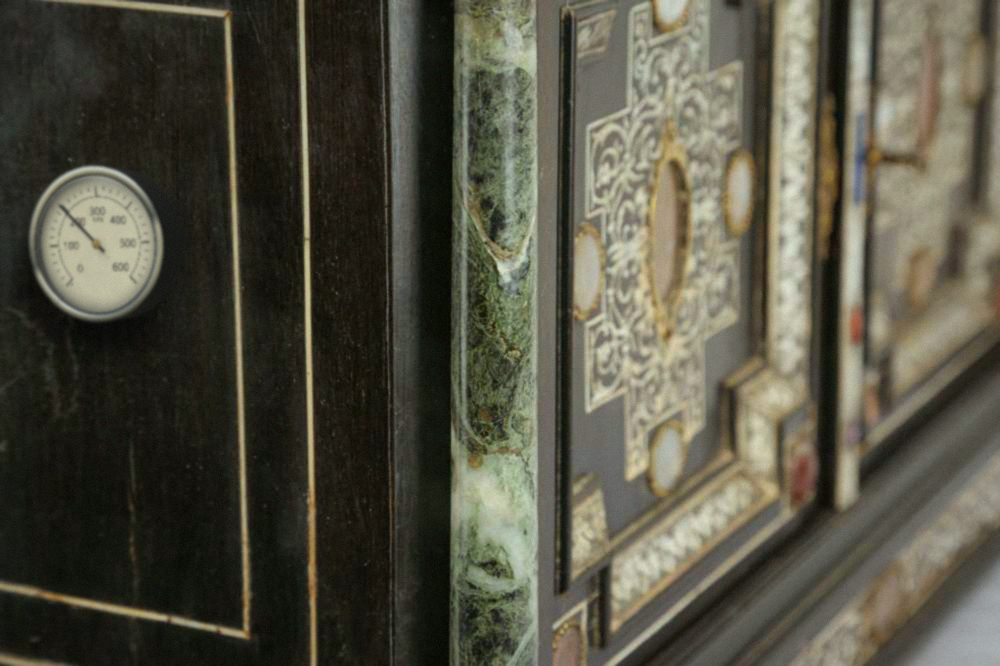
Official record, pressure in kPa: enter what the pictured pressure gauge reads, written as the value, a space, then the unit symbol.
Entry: 200 kPa
